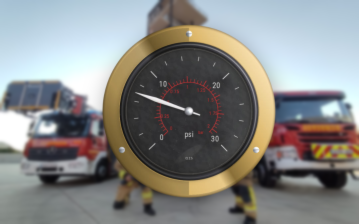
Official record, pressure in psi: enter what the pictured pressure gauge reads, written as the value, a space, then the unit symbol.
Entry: 7 psi
